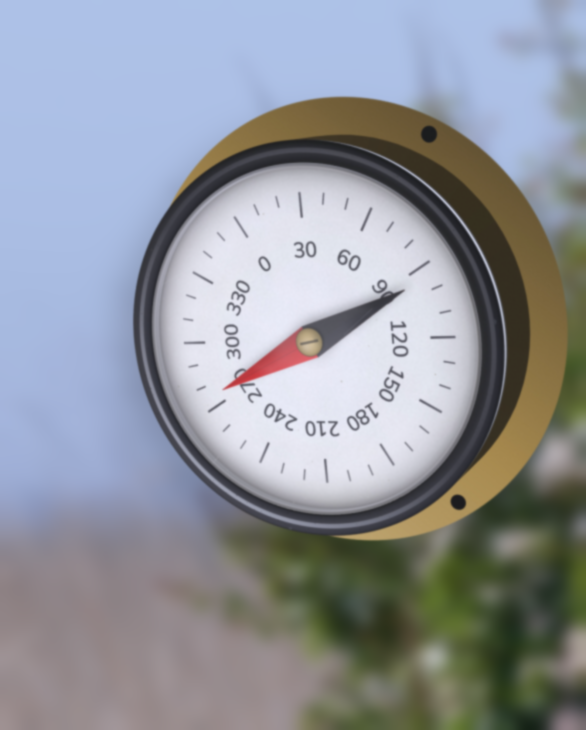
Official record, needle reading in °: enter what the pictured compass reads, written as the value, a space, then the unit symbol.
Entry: 275 °
